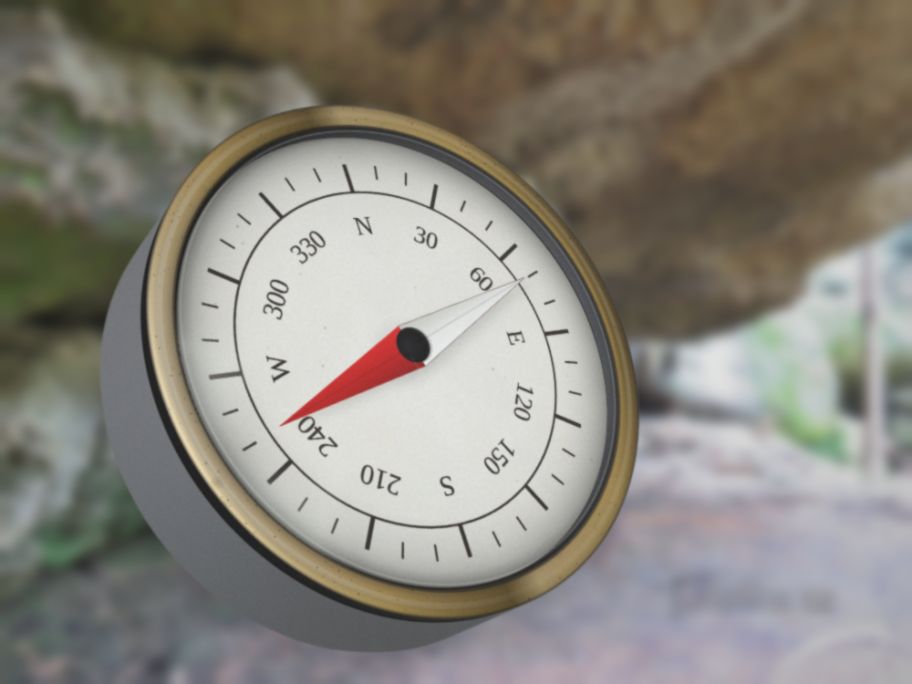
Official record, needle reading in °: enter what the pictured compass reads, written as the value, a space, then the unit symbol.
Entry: 250 °
